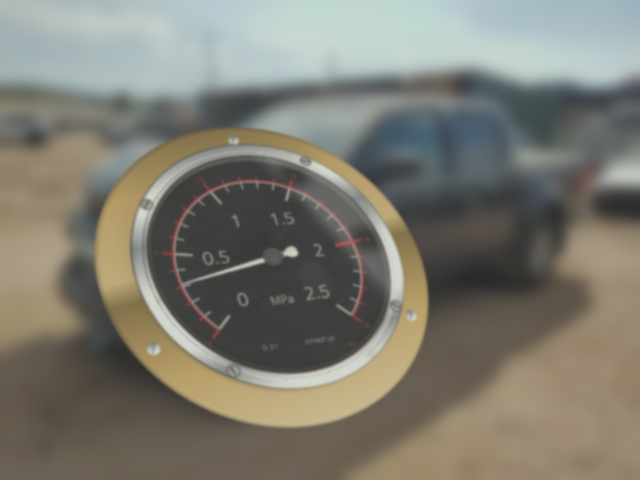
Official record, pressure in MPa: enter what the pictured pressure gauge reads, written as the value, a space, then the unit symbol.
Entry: 0.3 MPa
